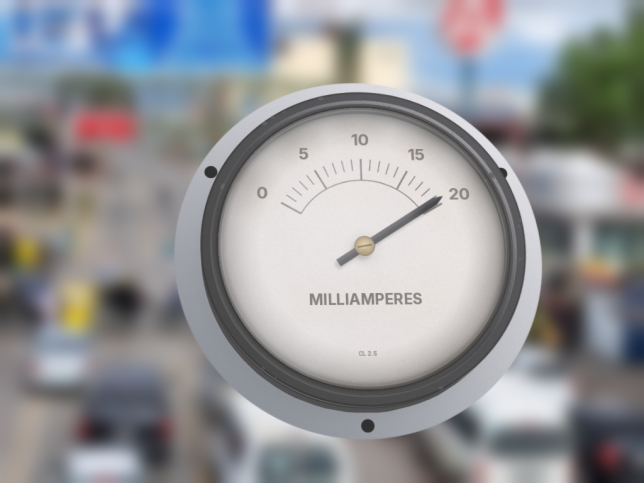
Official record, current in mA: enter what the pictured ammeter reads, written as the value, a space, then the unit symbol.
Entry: 19.5 mA
